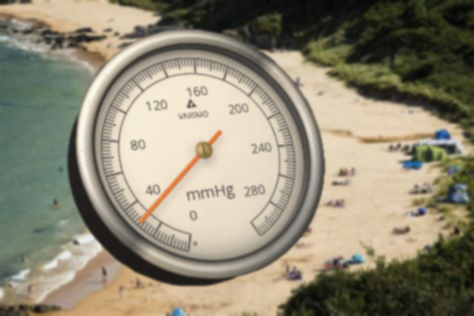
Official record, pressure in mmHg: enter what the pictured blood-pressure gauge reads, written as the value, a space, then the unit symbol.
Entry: 30 mmHg
